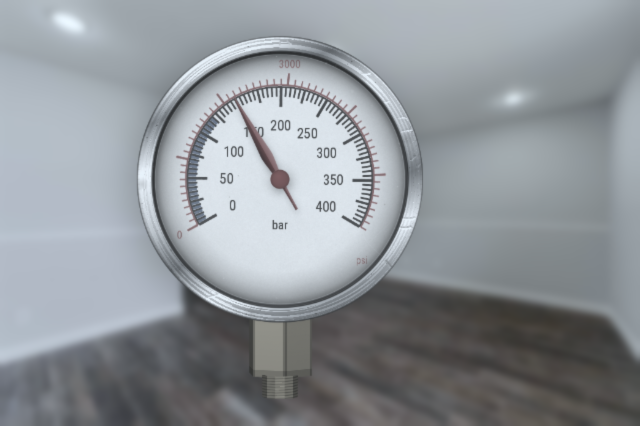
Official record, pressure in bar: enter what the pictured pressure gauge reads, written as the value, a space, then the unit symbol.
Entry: 150 bar
